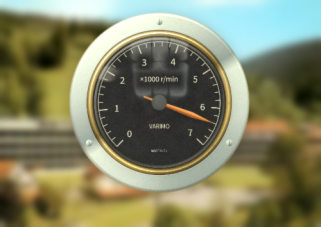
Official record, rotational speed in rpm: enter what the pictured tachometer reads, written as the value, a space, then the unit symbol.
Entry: 6400 rpm
